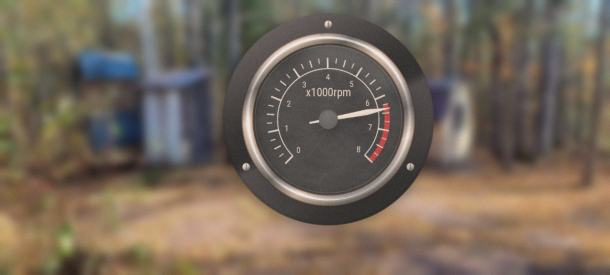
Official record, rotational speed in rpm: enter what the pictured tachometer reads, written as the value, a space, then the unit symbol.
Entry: 6375 rpm
